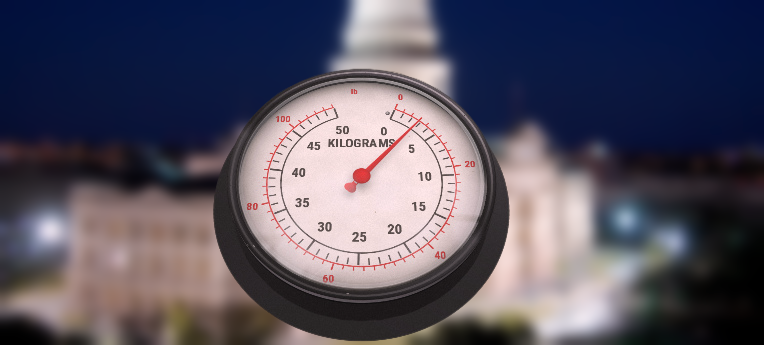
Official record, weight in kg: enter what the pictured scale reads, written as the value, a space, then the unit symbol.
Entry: 3 kg
